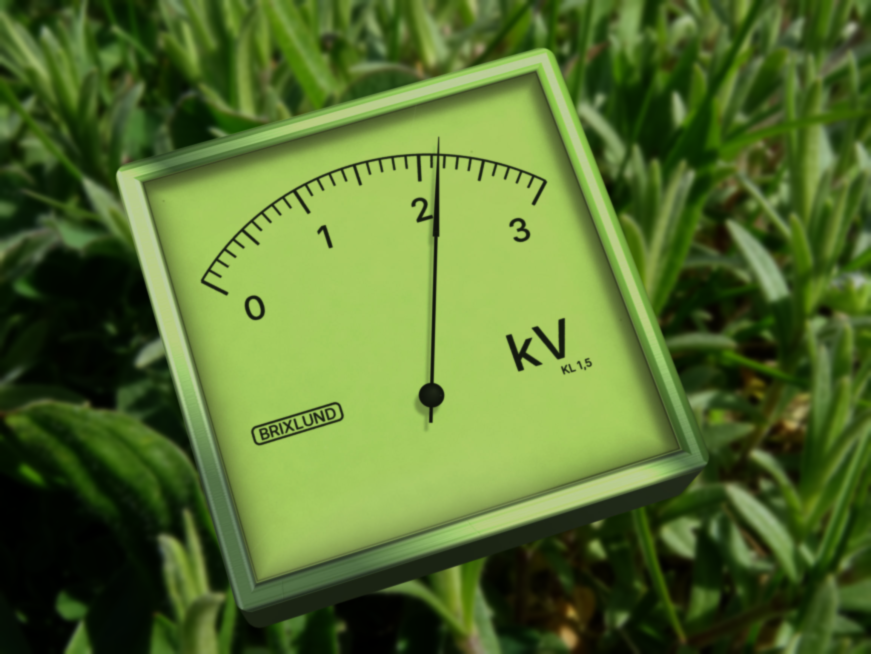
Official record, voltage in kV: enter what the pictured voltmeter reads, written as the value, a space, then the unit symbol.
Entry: 2.15 kV
